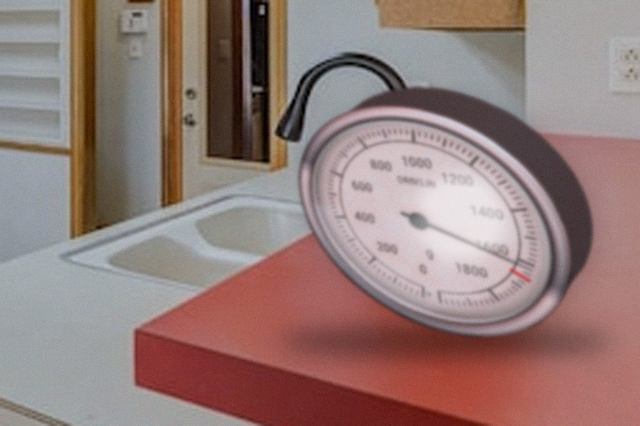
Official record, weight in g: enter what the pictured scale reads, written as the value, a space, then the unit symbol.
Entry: 1600 g
